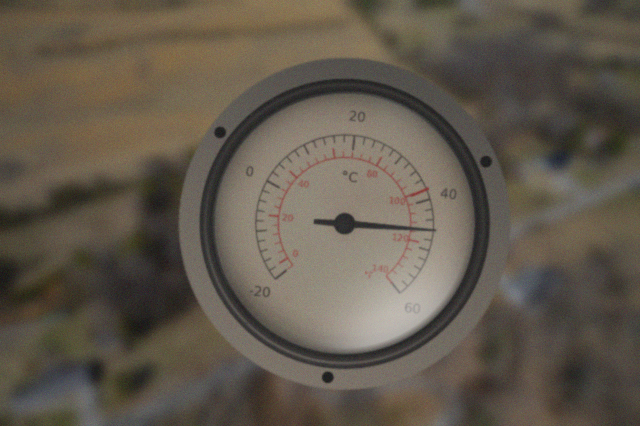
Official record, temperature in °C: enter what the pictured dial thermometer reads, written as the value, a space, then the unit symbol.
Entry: 46 °C
